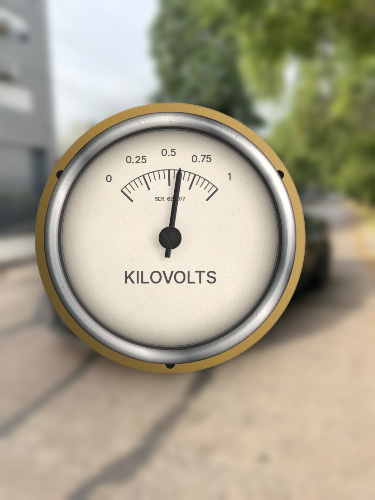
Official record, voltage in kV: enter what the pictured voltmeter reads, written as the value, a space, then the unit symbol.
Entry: 0.6 kV
